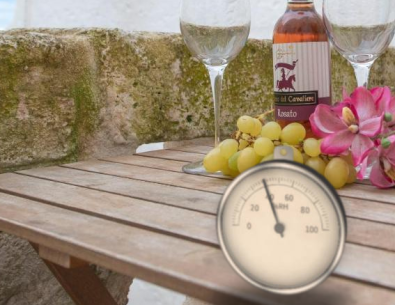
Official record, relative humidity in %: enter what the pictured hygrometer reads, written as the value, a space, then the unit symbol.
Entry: 40 %
